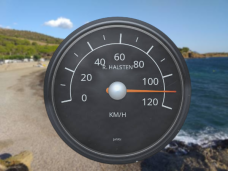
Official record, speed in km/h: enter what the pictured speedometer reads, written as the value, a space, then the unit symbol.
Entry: 110 km/h
